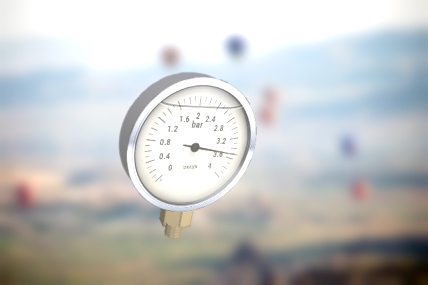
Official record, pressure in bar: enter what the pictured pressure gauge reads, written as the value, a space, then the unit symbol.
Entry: 3.5 bar
